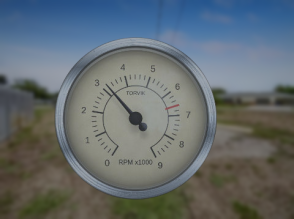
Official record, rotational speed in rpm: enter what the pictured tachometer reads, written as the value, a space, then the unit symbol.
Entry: 3200 rpm
